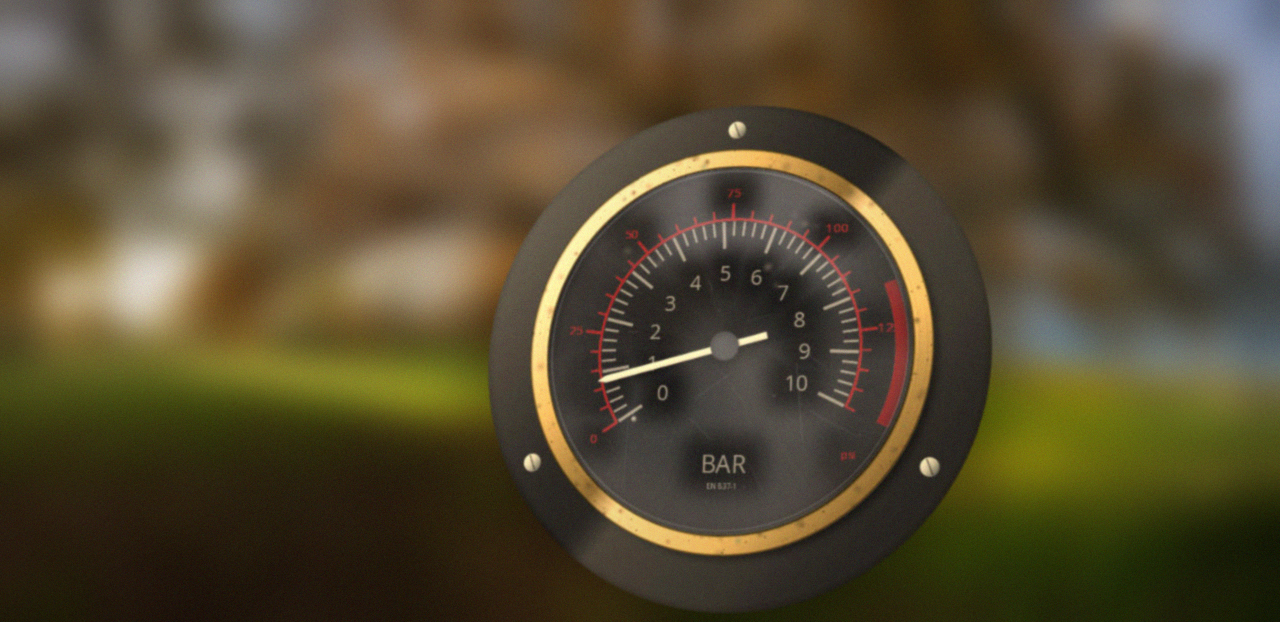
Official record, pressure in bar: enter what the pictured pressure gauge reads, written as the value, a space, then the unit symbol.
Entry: 0.8 bar
